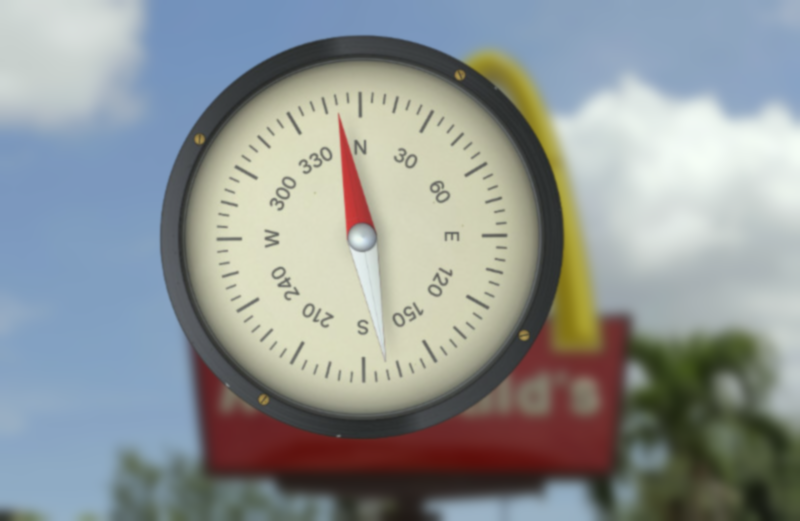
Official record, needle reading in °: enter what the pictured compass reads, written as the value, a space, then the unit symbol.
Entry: 350 °
